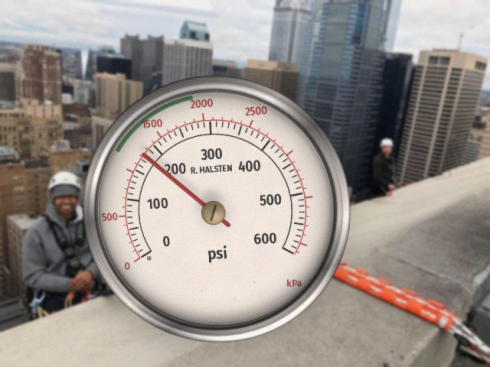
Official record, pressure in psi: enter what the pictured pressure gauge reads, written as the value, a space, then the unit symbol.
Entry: 180 psi
